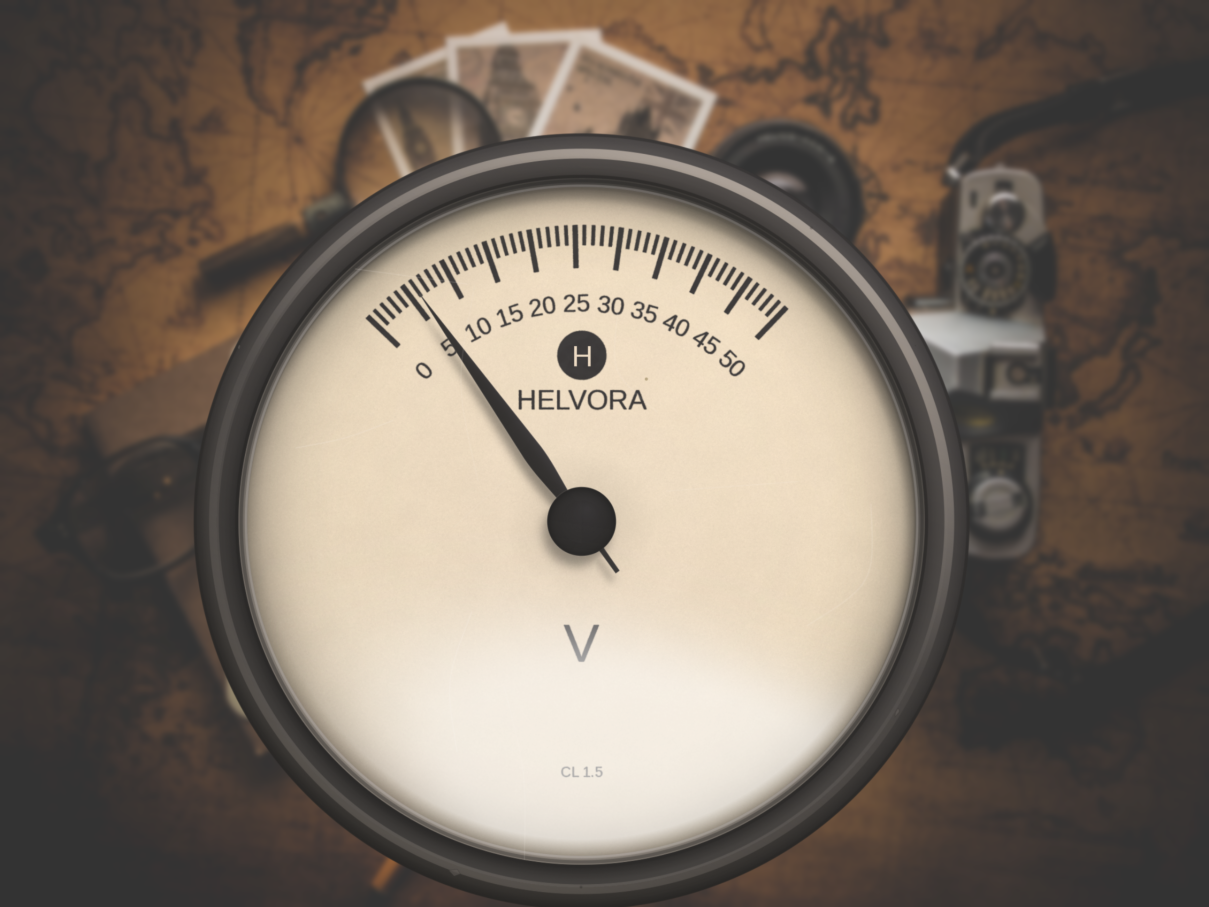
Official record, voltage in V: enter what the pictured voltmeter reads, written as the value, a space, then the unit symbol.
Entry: 6 V
